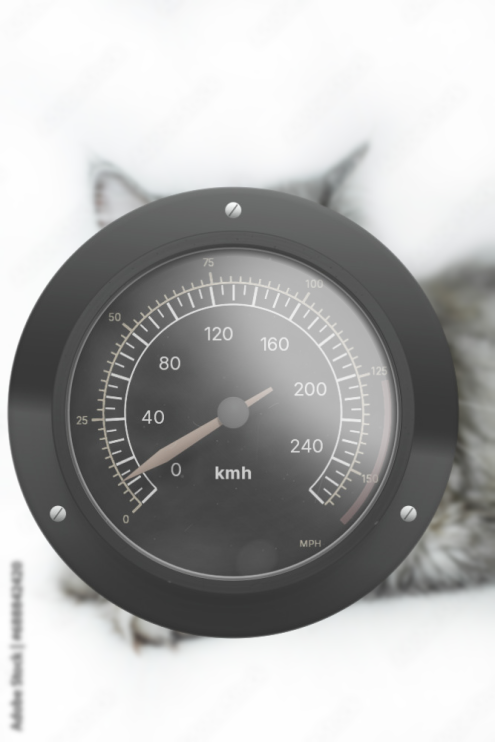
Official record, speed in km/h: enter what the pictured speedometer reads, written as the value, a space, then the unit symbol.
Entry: 12.5 km/h
